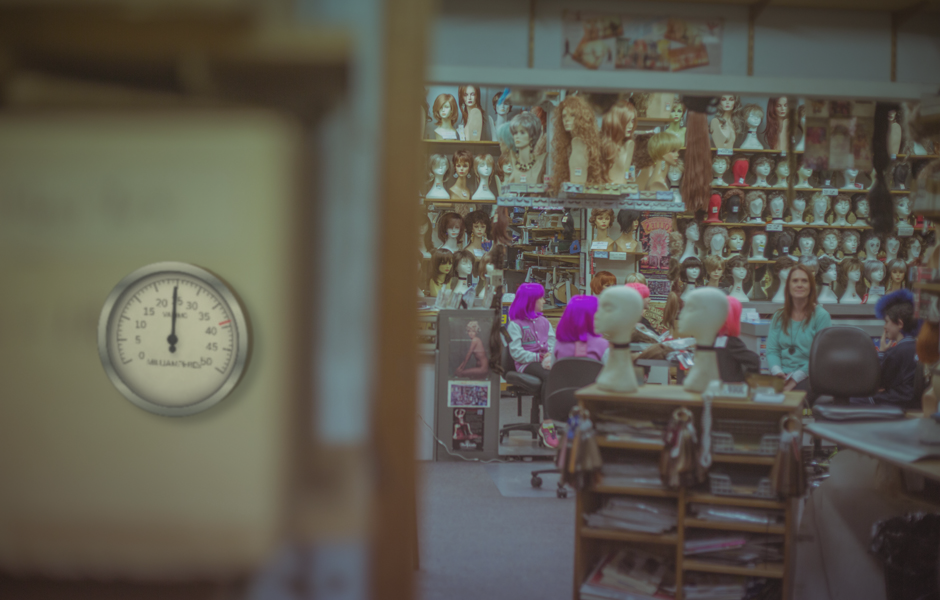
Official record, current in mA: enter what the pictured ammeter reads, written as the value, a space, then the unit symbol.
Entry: 25 mA
